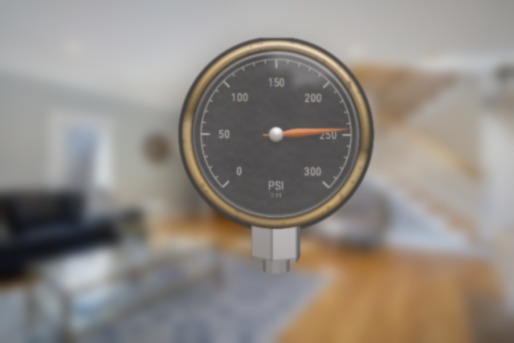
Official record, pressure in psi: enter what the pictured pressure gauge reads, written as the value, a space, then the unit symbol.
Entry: 245 psi
